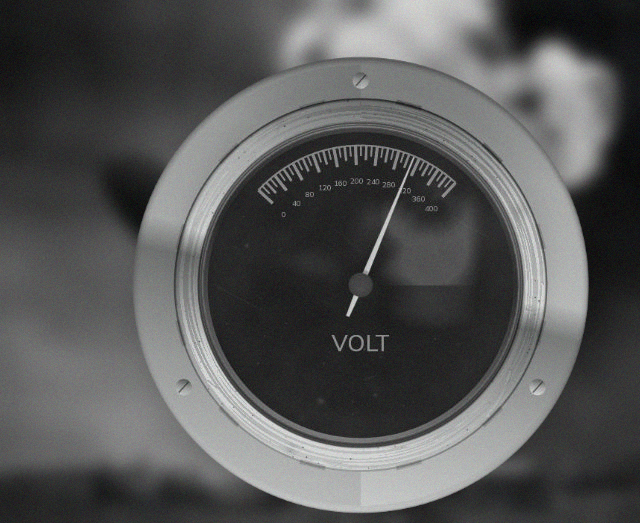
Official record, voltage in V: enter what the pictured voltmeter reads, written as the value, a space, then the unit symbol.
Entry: 310 V
